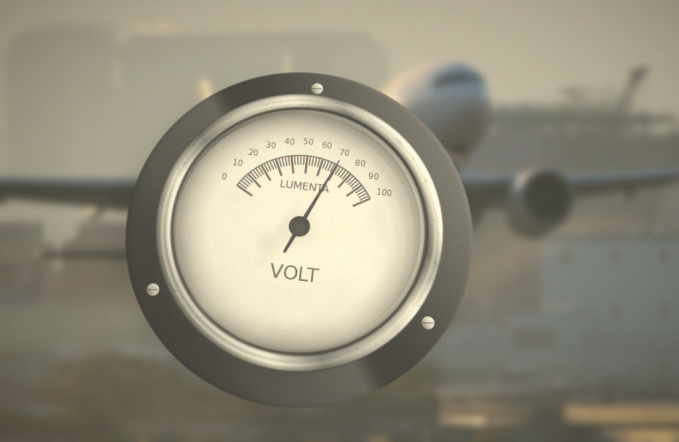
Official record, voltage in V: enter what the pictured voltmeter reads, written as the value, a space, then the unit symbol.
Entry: 70 V
